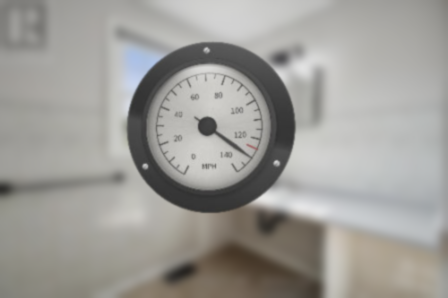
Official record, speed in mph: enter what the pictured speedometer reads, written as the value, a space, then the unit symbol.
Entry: 130 mph
